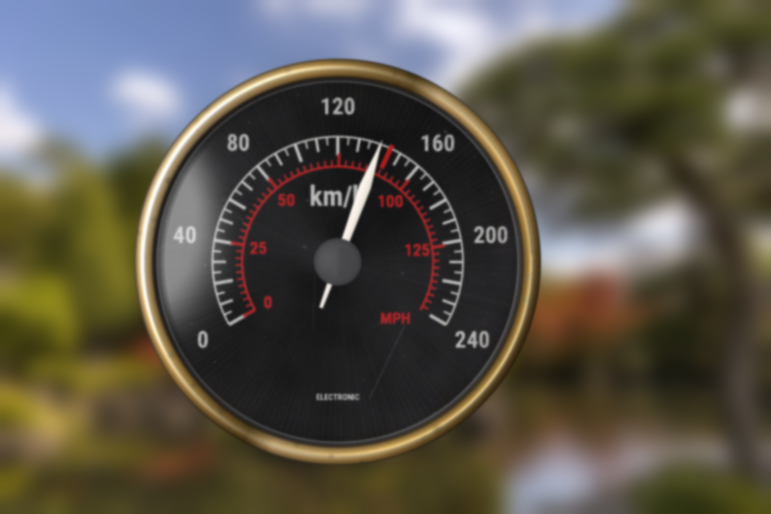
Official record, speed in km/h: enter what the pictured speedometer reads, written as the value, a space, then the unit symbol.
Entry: 140 km/h
